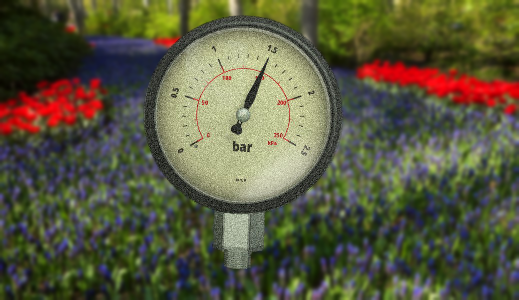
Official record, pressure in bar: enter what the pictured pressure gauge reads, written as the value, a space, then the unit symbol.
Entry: 1.5 bar
